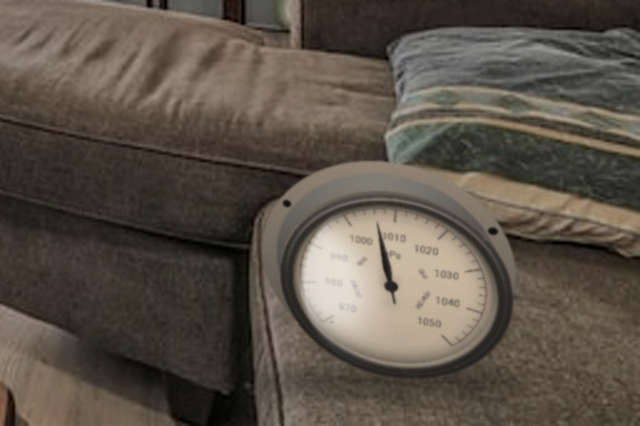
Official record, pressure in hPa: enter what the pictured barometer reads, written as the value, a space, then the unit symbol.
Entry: 1006 hPa
